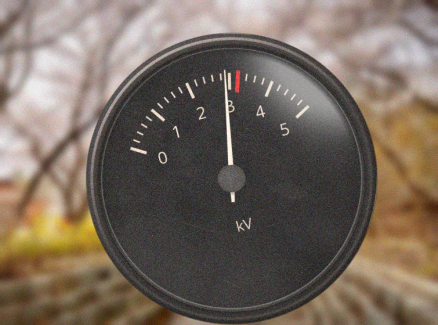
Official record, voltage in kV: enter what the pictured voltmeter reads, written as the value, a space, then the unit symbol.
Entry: 2.9 kV
